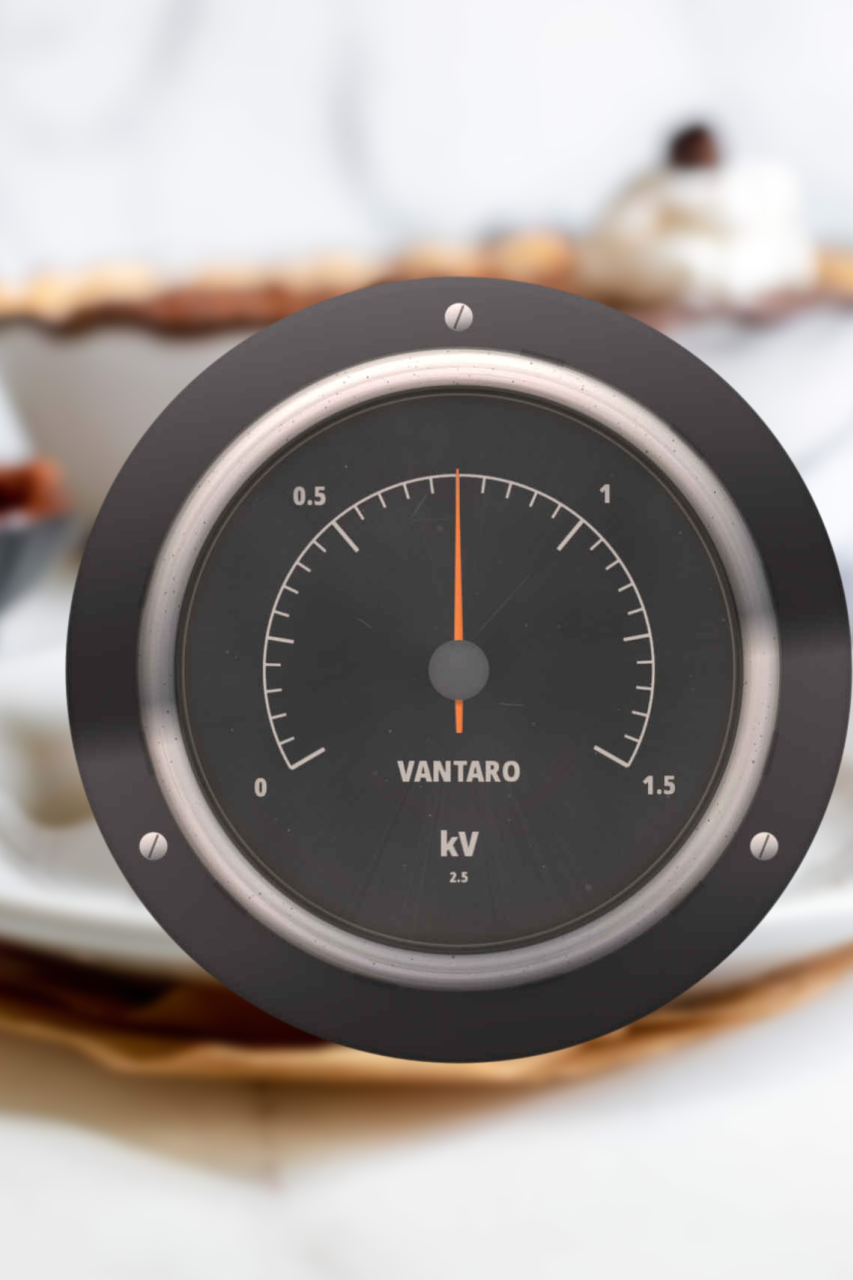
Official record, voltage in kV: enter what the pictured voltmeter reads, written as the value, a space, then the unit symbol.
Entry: 0.75 kV
